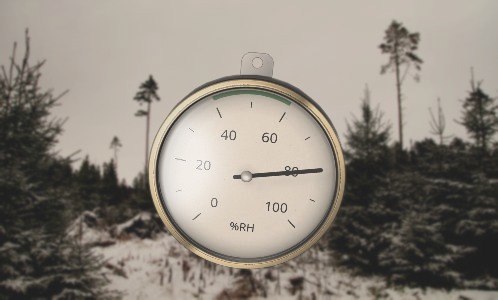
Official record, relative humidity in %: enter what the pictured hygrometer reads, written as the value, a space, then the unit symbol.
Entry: 80 %
